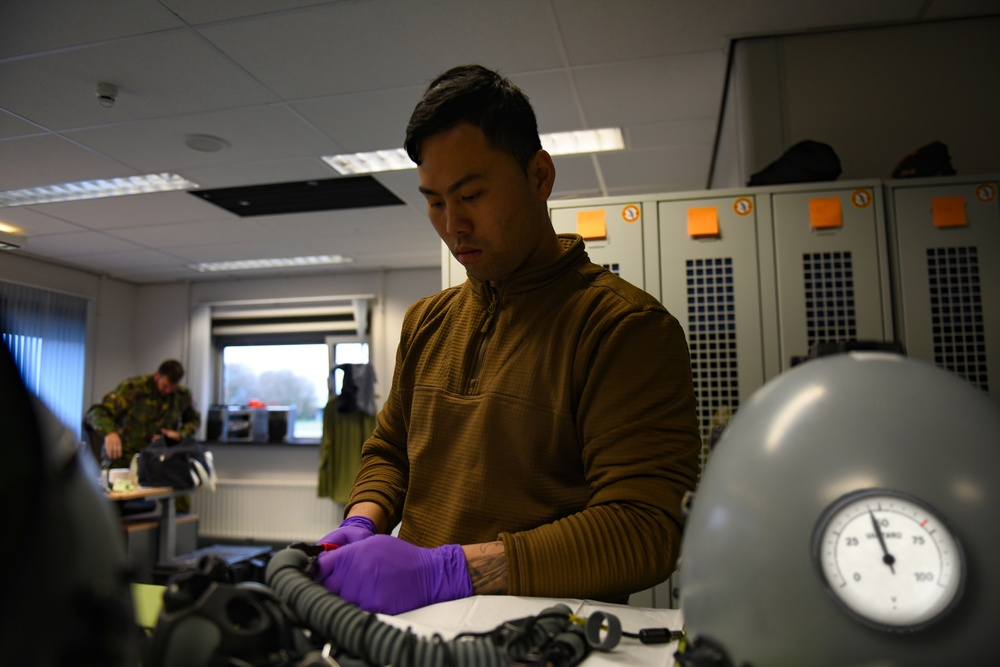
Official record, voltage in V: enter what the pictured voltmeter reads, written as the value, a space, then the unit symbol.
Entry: 45 V
